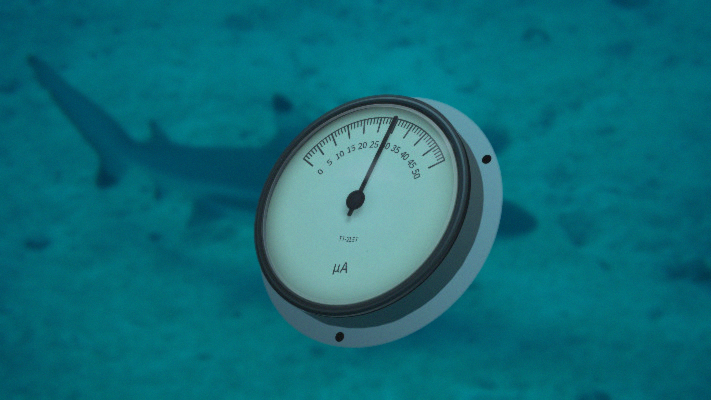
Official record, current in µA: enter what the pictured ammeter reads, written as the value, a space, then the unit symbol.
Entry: 30 µA
